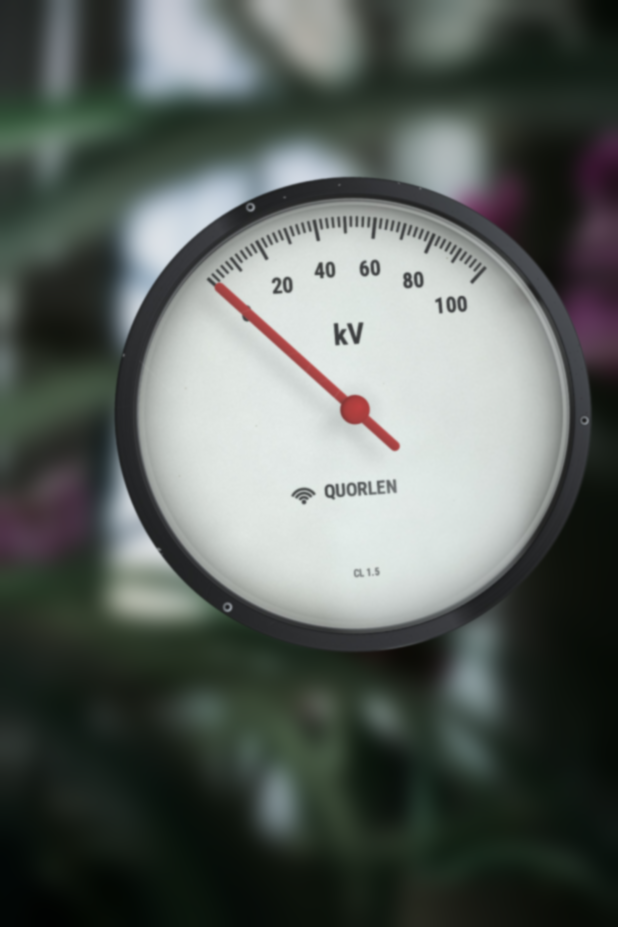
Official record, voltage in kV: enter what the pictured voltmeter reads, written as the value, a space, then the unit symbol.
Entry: 0 kV
